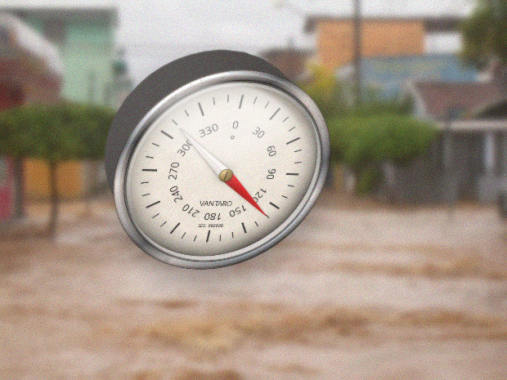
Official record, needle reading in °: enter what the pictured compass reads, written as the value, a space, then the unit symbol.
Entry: 130 °
